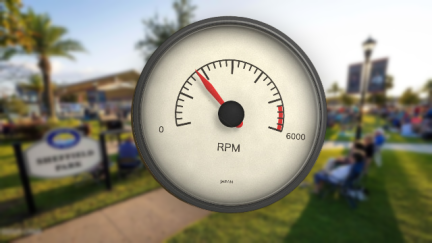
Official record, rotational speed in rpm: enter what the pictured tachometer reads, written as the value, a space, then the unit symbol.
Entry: 1800 rpm
